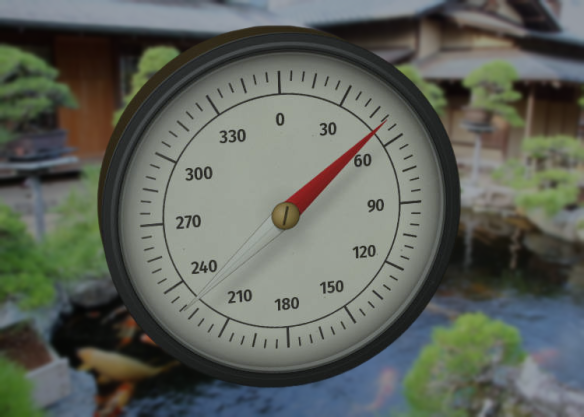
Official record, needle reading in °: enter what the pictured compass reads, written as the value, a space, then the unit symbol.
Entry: 50 °
